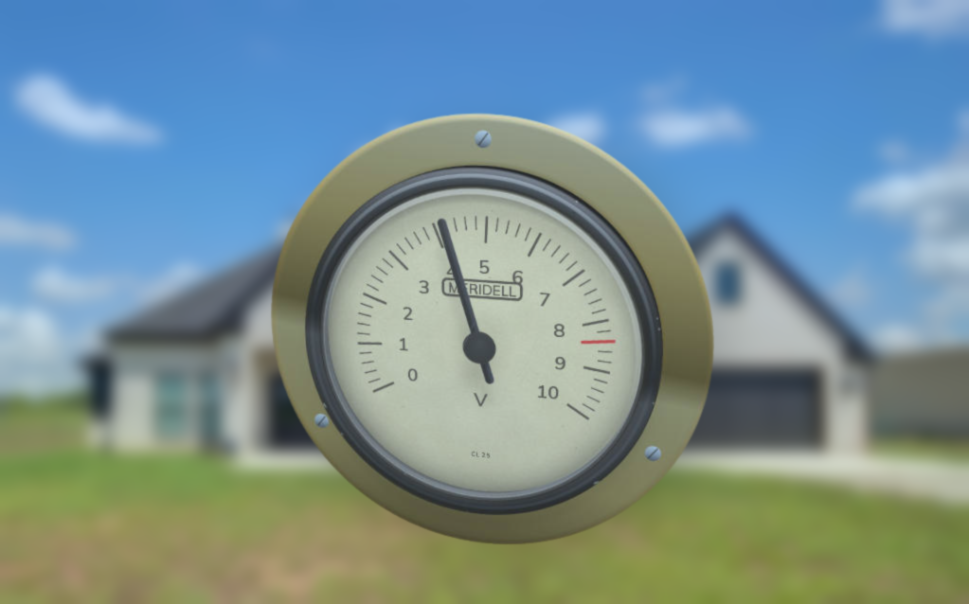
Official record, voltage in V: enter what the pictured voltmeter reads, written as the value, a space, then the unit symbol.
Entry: 4.2 V
